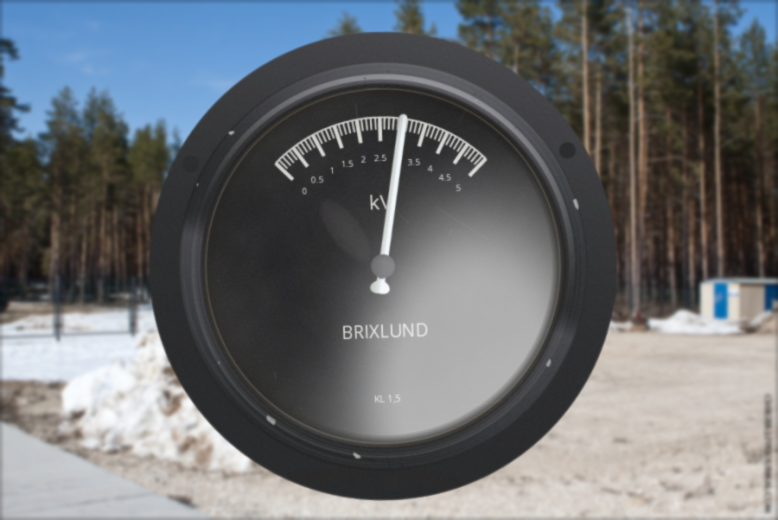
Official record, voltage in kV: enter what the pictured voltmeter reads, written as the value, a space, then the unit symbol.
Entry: 3 kV
